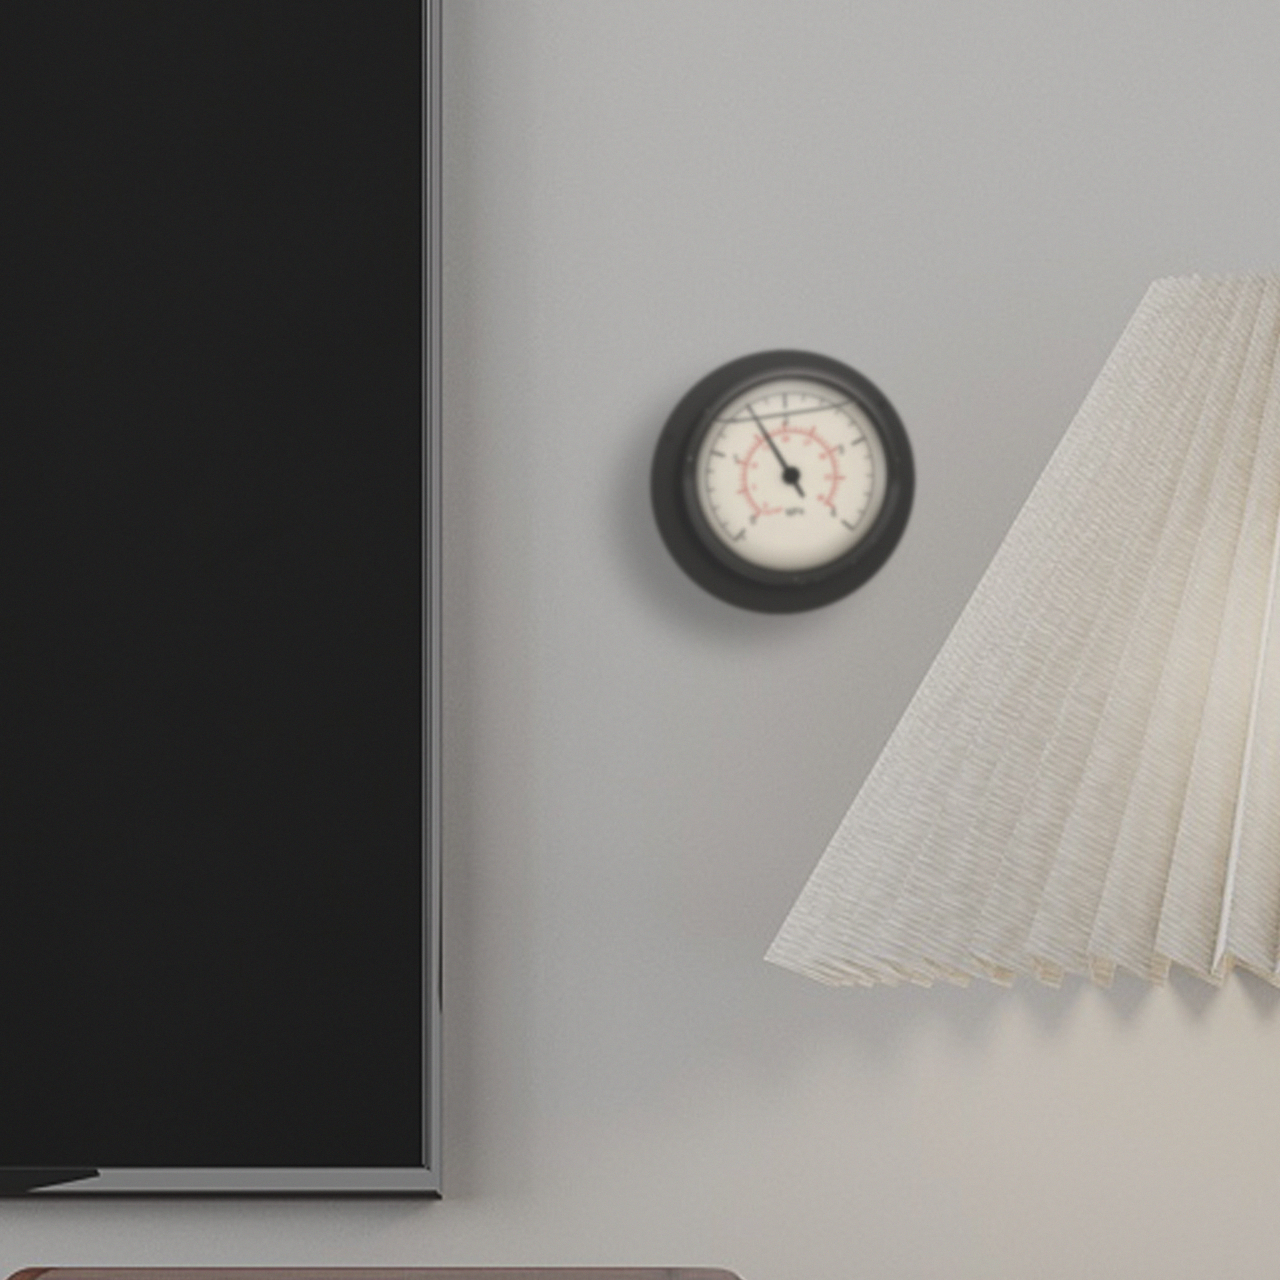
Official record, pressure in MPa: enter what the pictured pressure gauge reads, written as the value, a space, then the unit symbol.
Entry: 1.6 MPa
